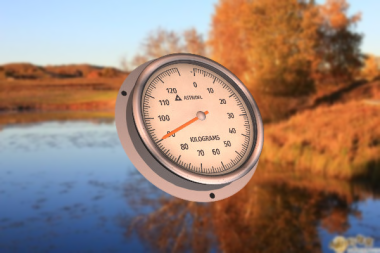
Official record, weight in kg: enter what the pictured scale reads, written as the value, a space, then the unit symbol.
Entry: 90 kg
